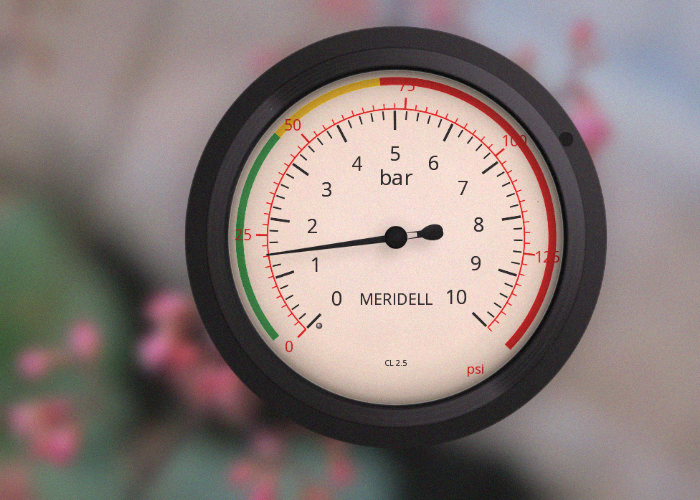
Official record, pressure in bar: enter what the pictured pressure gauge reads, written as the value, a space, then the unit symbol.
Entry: 1.4 bar
